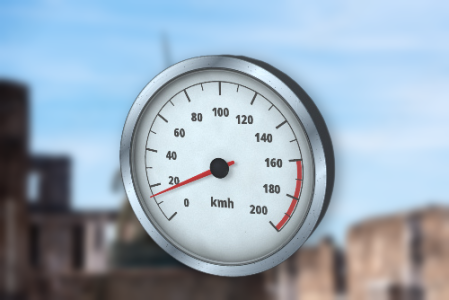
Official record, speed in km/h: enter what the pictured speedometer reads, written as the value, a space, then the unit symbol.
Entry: 15 km/h
